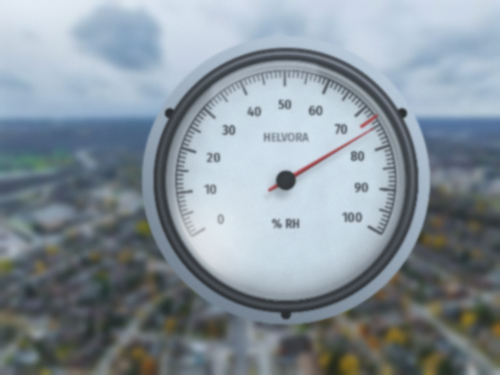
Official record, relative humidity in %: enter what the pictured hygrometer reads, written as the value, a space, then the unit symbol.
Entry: 75 %
